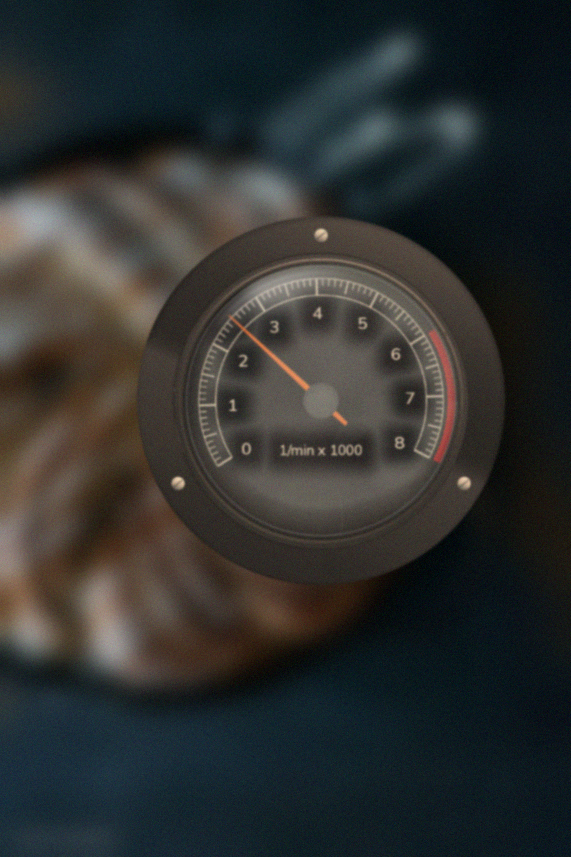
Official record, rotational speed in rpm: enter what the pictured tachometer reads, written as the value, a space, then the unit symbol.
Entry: 2500 rpm
